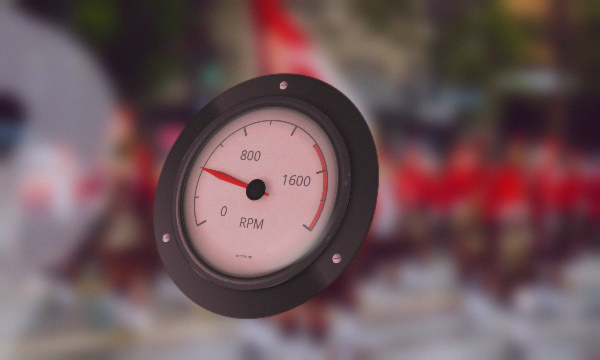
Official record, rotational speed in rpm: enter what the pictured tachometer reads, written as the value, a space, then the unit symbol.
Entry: 400 rpm
